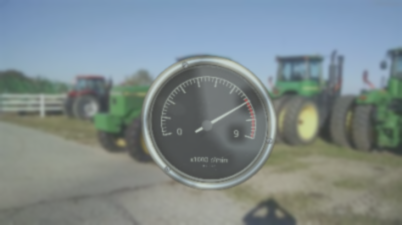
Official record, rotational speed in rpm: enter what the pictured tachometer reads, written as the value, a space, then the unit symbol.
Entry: 7000 rpm
